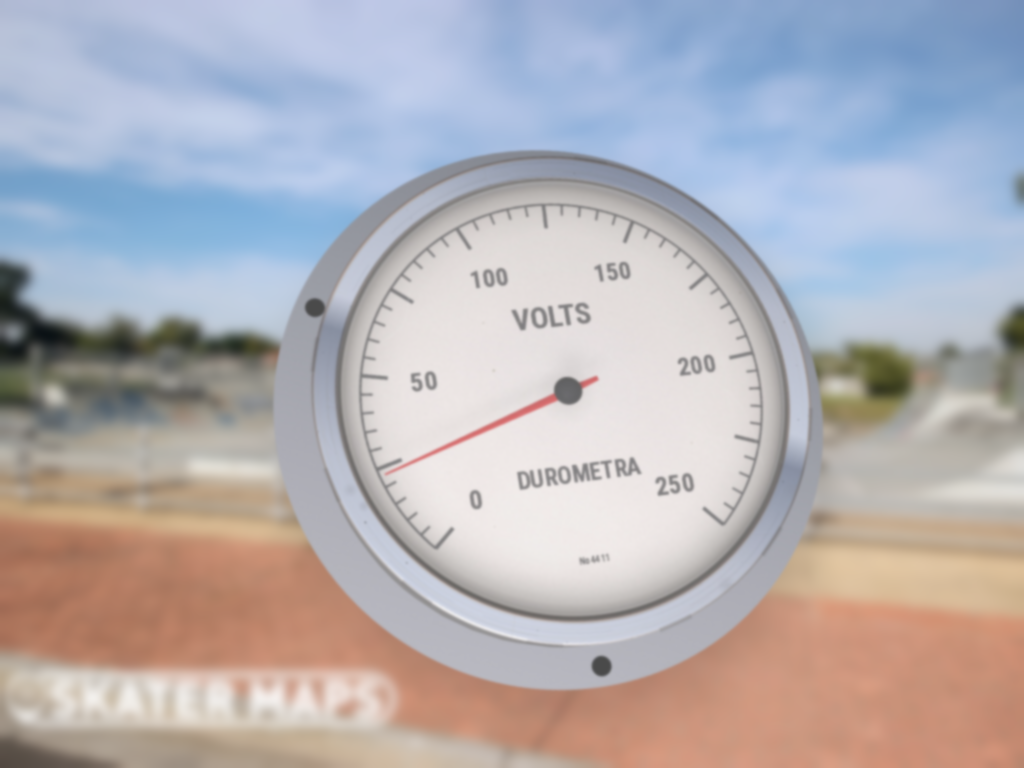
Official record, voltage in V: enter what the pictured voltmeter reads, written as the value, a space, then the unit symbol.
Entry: 22.5 V
